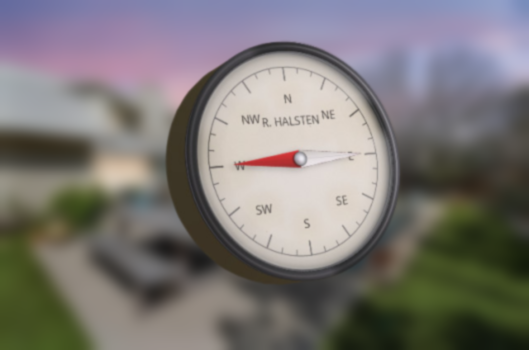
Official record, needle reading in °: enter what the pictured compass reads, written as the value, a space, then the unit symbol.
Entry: 270 °
